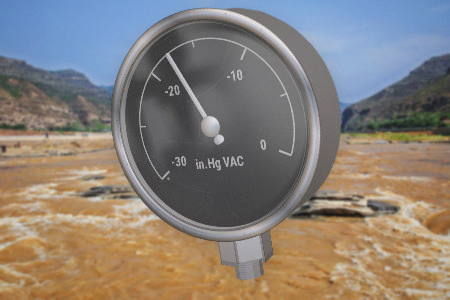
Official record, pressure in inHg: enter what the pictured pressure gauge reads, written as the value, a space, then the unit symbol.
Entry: -17.5 inHg
